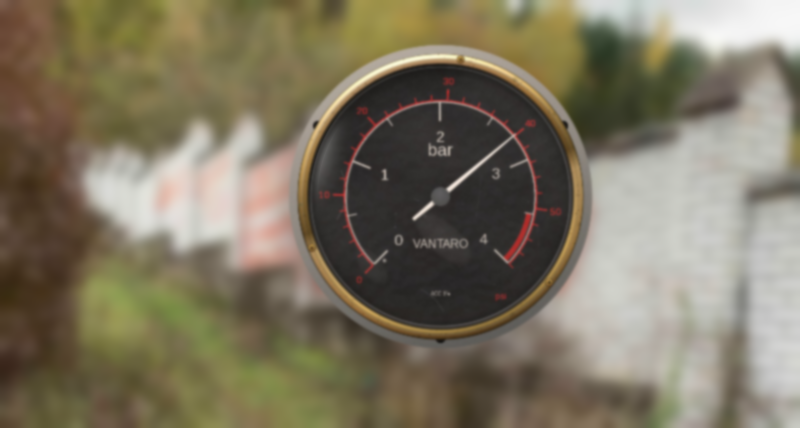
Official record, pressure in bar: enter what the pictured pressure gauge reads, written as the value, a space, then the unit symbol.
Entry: 2.75 bar
